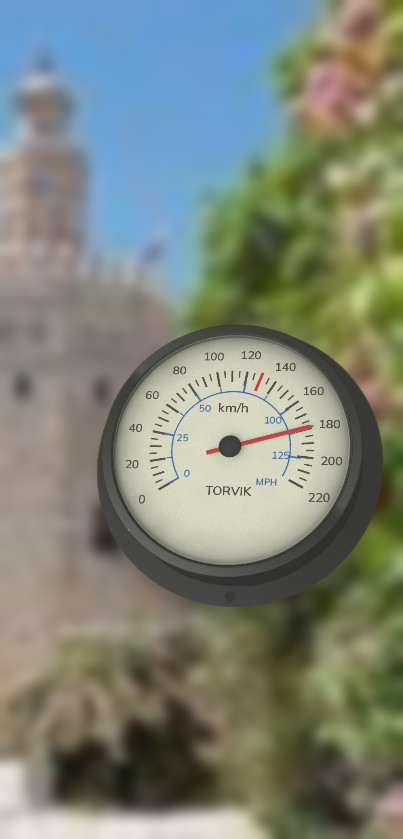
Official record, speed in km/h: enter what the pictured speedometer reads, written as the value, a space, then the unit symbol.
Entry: 180 km/h
